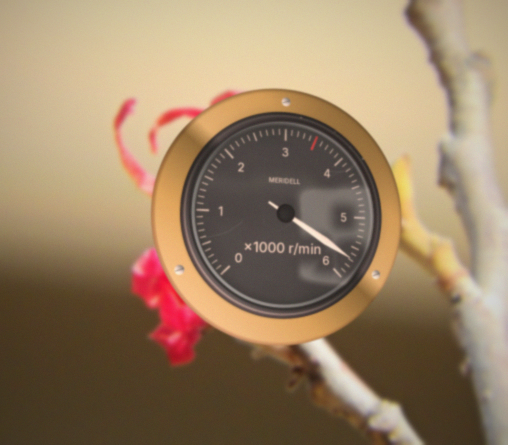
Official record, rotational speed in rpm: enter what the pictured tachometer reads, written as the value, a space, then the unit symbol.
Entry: 5700 rpm
